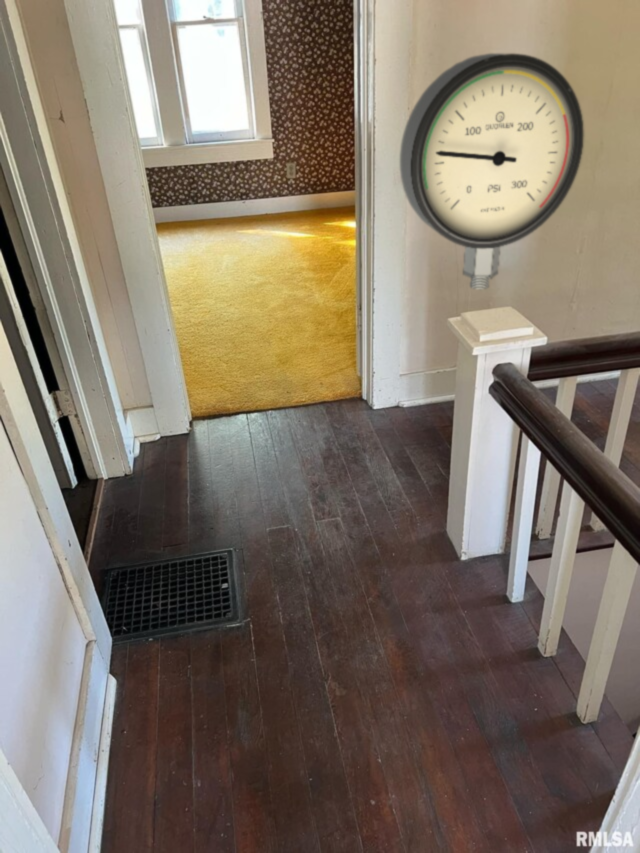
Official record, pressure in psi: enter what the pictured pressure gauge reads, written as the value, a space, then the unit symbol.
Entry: 60 psi
